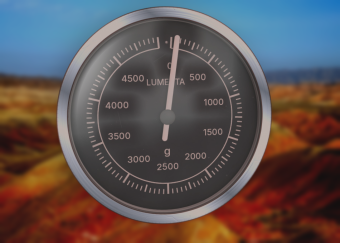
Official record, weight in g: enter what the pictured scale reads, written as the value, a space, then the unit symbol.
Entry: 50 g
